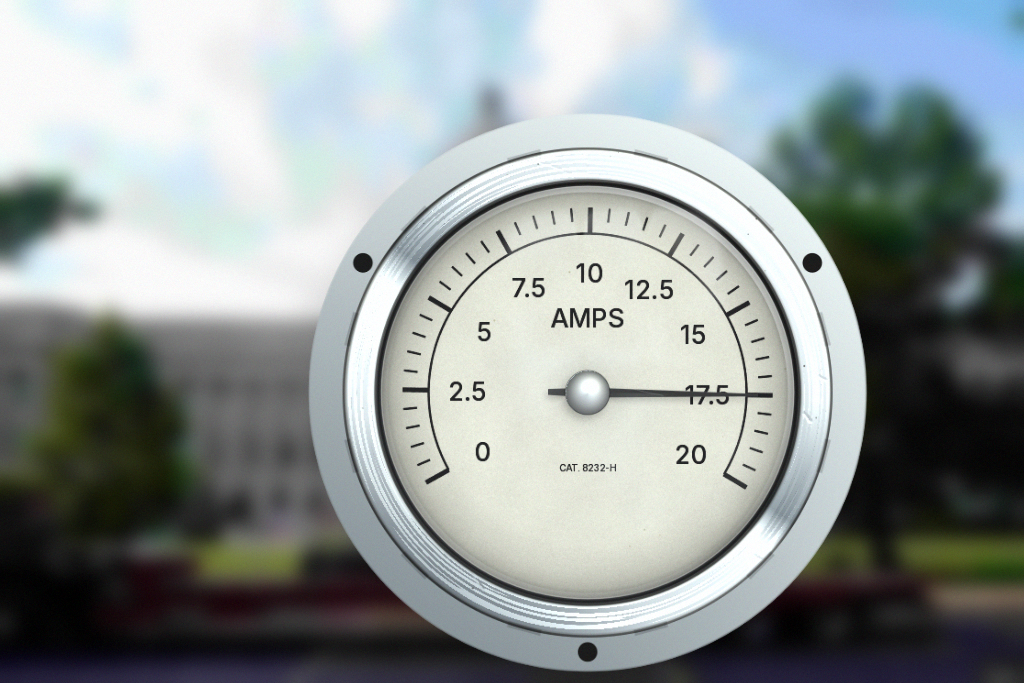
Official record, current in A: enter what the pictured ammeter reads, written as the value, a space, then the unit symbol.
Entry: 17.5 A
